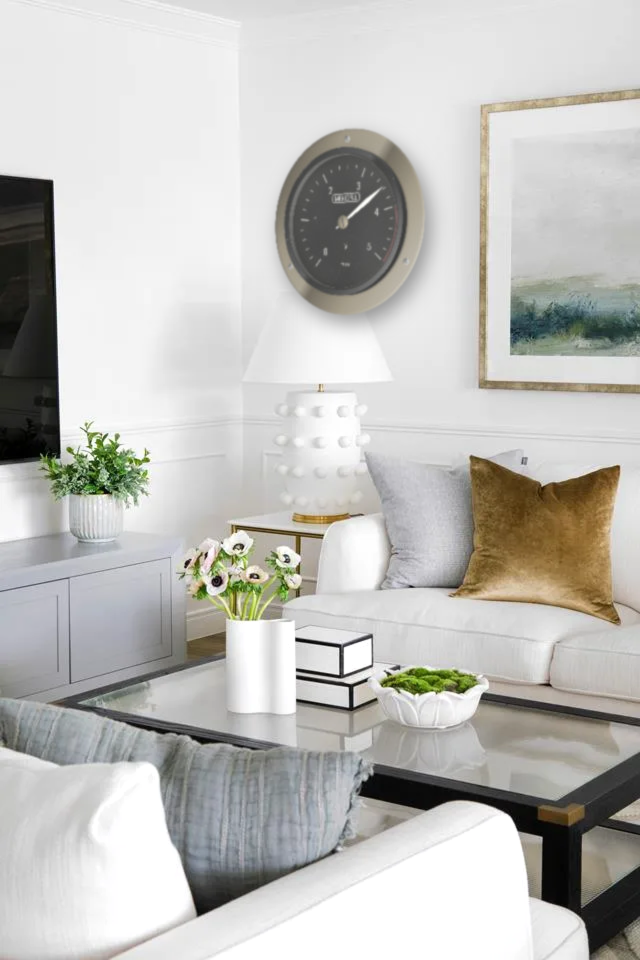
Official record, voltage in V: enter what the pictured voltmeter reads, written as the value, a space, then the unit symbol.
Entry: 3.6 V
